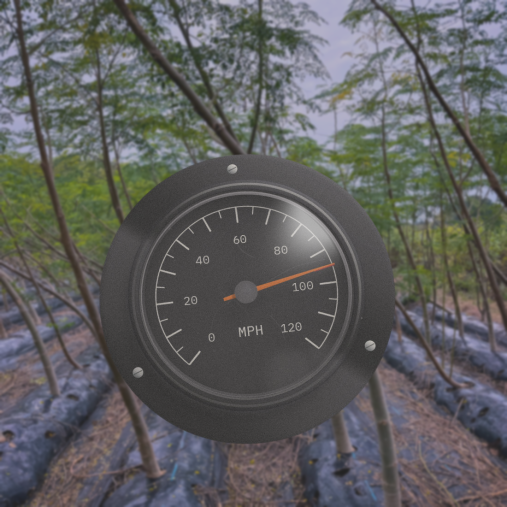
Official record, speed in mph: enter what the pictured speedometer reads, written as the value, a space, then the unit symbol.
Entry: 95 mph
